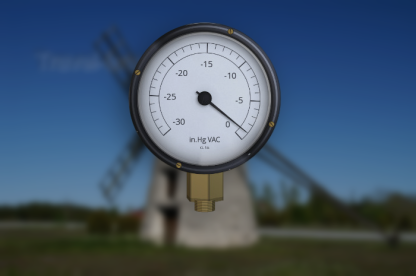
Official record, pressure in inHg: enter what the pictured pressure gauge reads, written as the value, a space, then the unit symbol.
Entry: -1 inHg
